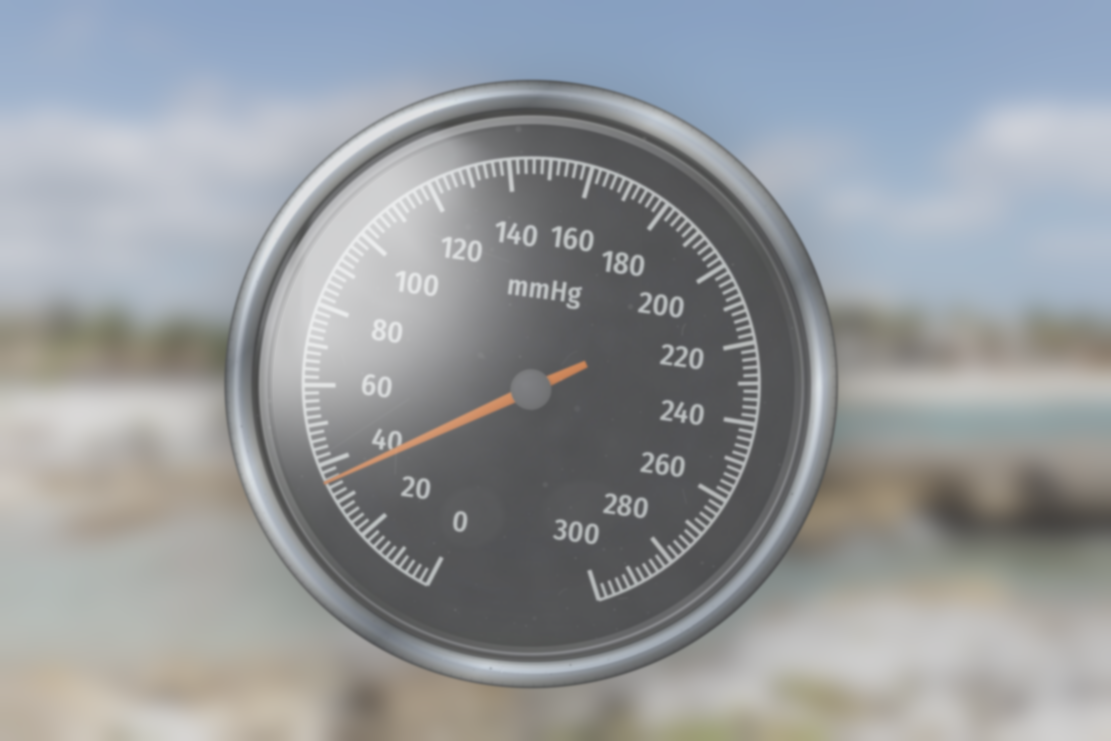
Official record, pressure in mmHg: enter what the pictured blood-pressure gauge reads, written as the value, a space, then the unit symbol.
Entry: 36 mmHg
